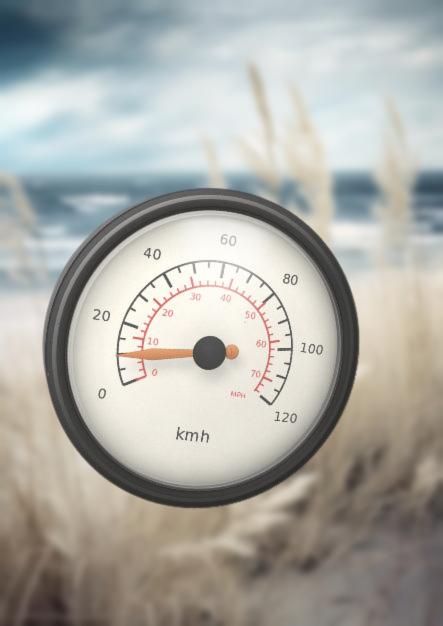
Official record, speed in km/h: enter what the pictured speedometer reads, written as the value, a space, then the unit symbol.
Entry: 10 km/h
